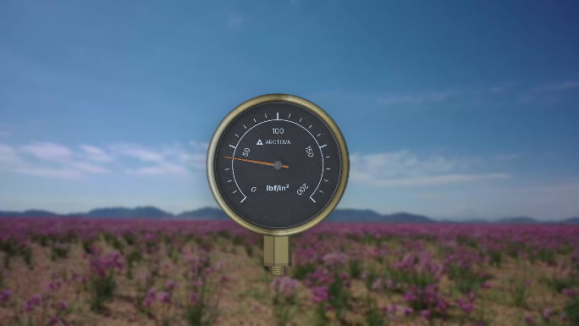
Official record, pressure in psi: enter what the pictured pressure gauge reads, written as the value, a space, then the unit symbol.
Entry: 40 psi
